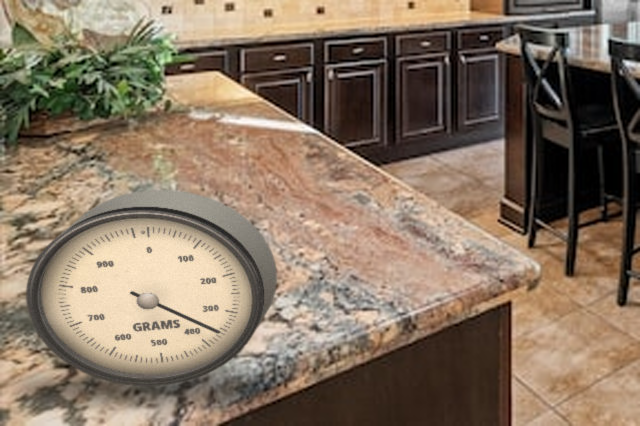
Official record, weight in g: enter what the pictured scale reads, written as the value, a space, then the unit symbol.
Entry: 350 g
